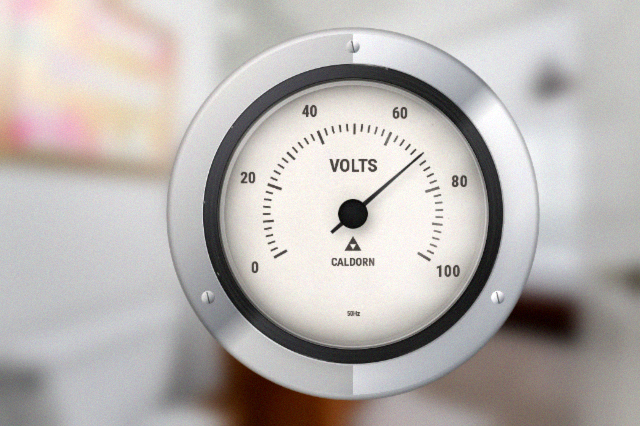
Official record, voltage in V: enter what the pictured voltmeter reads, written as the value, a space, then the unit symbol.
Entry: 70 V
